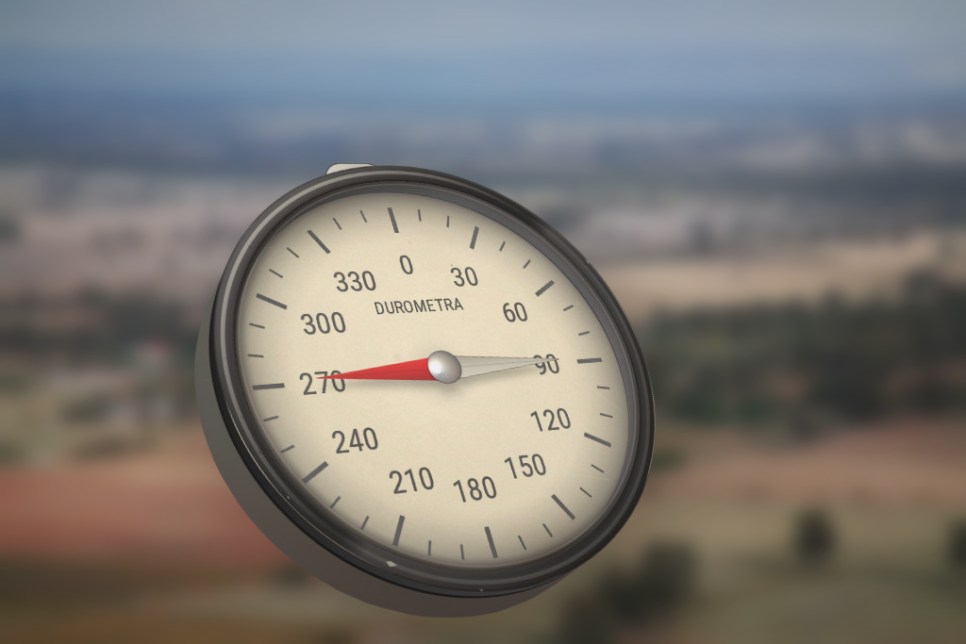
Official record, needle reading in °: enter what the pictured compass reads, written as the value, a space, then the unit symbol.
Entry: 270 °
